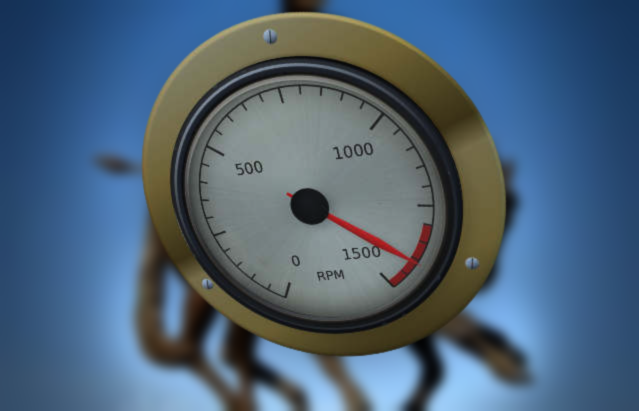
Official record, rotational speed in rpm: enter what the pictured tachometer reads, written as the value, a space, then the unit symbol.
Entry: 1400 rpm
